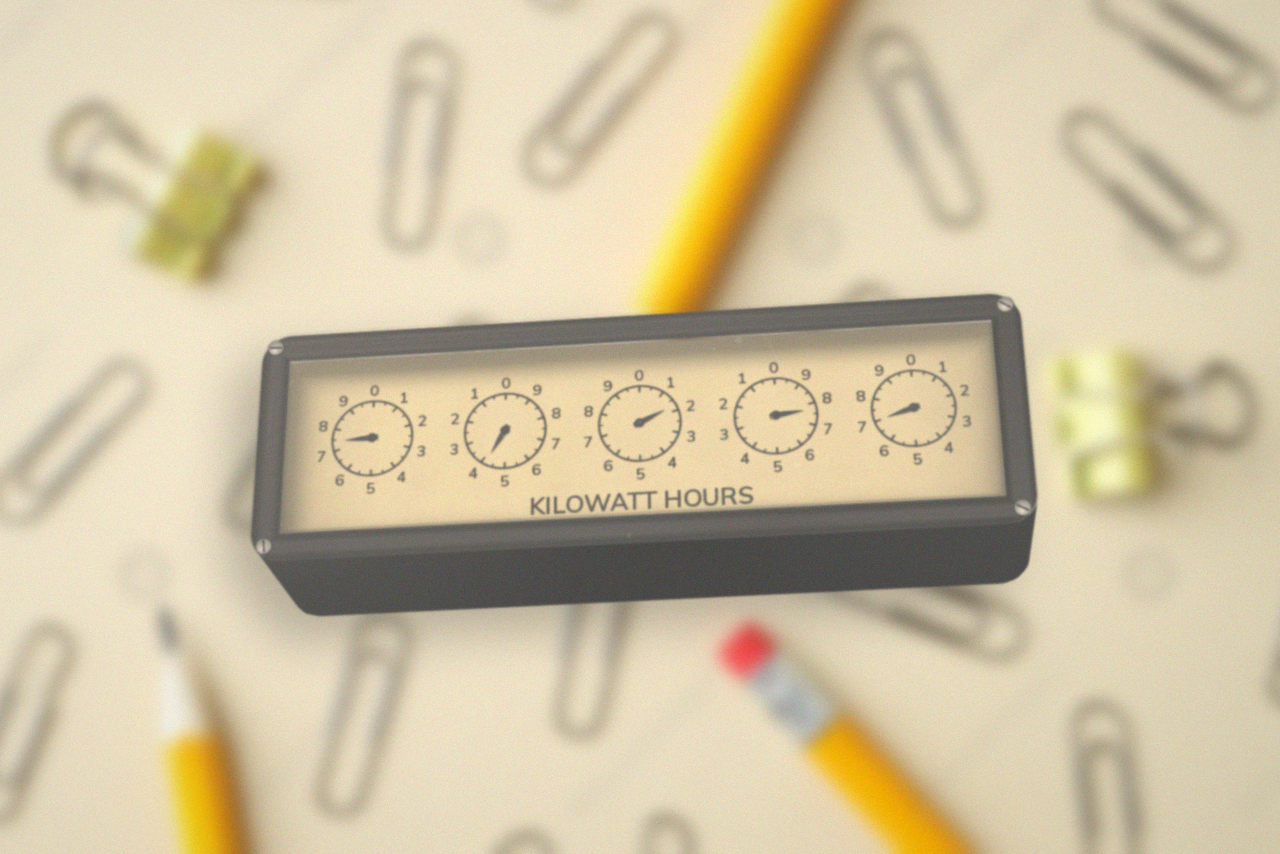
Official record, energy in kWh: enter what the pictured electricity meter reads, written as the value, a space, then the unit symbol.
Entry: 74177 kWh
